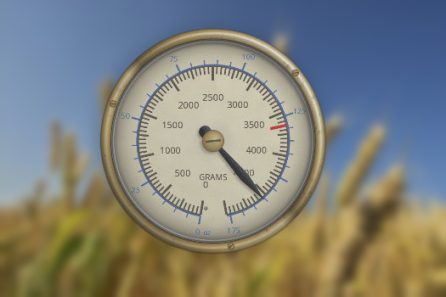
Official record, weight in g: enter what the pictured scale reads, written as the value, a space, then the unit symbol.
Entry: 4550 g
